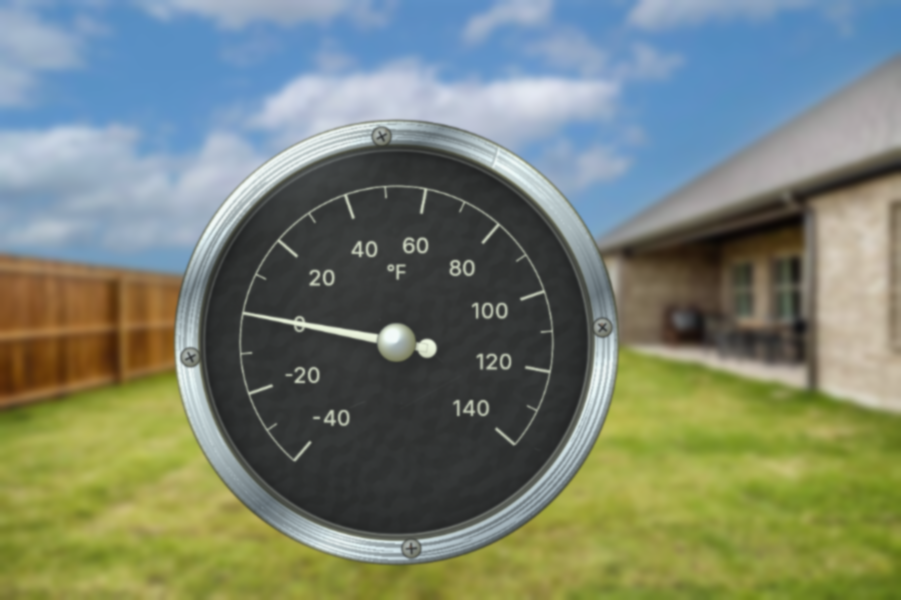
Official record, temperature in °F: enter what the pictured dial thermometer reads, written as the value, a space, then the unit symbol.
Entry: 0 °F
